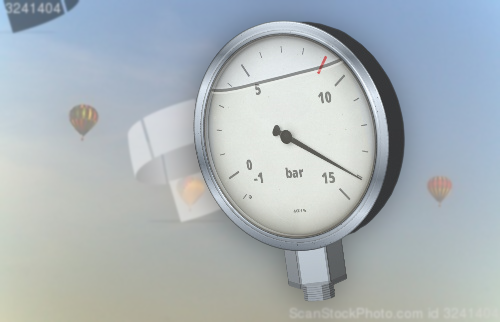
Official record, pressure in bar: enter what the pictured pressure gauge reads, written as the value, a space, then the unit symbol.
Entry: 14 bar
